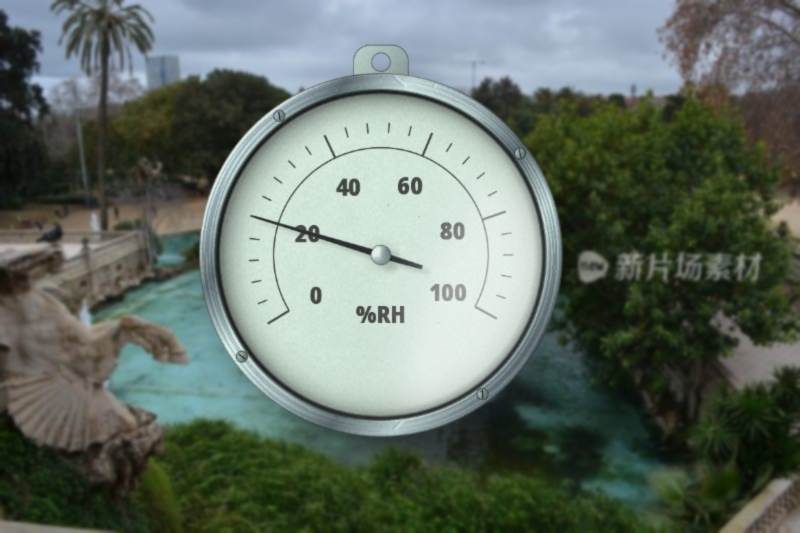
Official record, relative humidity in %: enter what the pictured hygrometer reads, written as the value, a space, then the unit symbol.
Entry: 20 %
